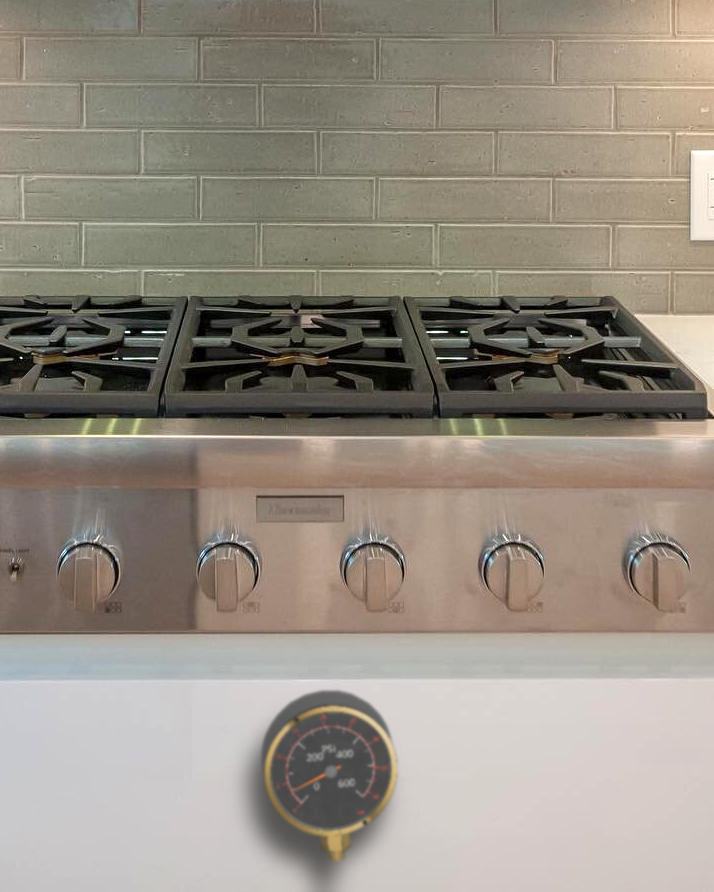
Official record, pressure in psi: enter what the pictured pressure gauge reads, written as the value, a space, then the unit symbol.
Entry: 50 psi
